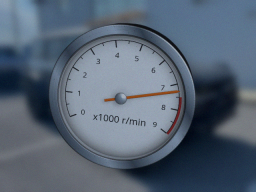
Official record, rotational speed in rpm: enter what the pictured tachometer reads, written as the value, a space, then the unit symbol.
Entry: 7250 rpm
